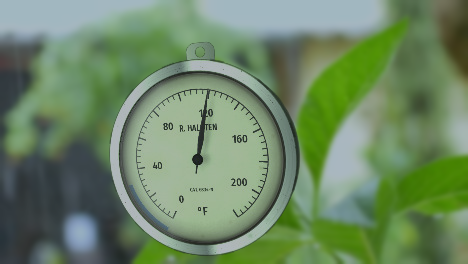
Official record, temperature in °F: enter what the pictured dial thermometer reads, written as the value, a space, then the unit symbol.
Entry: 120 °F
